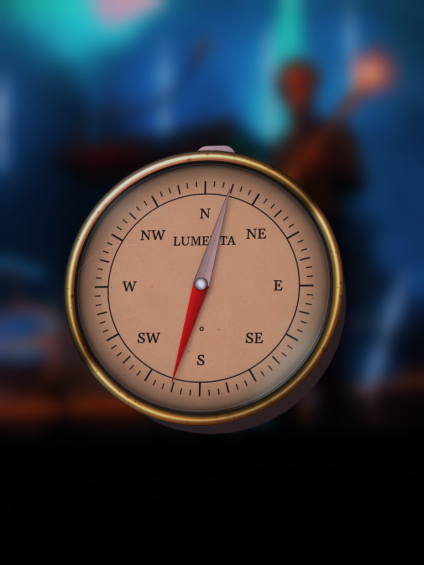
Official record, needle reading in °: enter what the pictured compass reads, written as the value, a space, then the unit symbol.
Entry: 195 °
